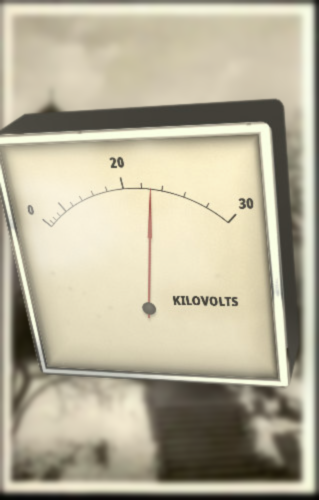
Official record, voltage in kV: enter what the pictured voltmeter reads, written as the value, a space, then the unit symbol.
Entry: 23 kV
